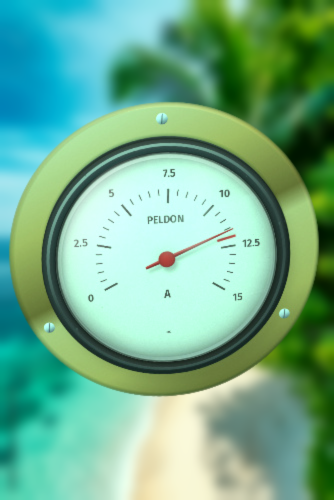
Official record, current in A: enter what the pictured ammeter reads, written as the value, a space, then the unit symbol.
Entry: 11.5 A
